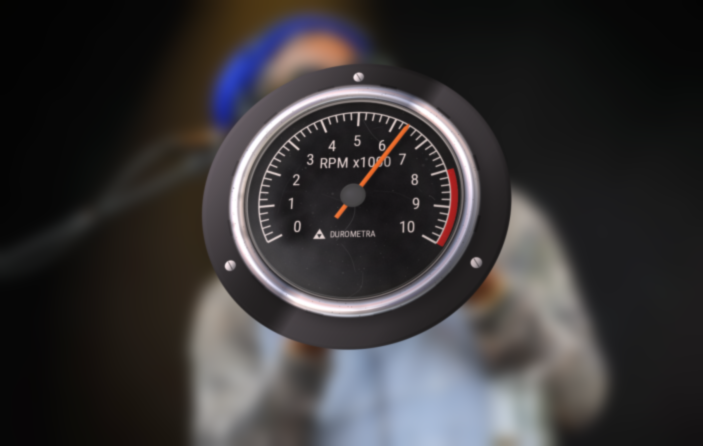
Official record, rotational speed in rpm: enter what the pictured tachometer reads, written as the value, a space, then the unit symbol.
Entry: 6400 rpm
